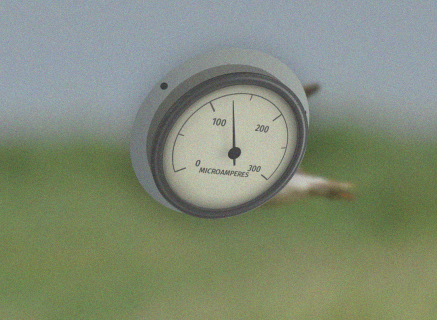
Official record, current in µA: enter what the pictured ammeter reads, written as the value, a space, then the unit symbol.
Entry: 125 µA
